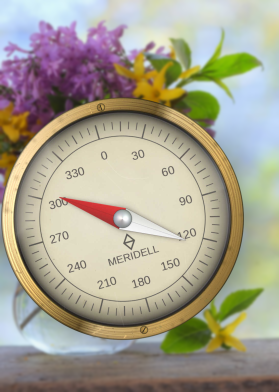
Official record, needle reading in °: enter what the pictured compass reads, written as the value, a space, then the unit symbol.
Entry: 305 °
